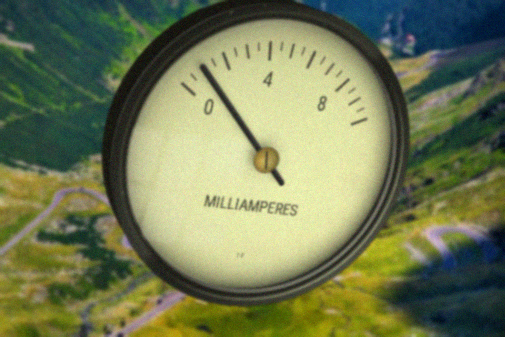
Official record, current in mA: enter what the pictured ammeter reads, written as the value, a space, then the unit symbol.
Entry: 1 mA
